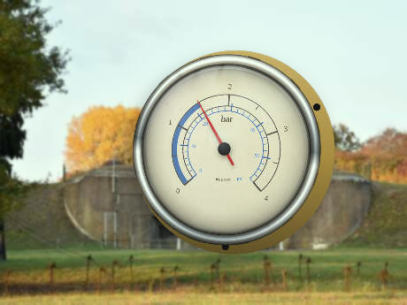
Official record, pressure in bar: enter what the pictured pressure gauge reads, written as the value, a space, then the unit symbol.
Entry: 1.5 bar
